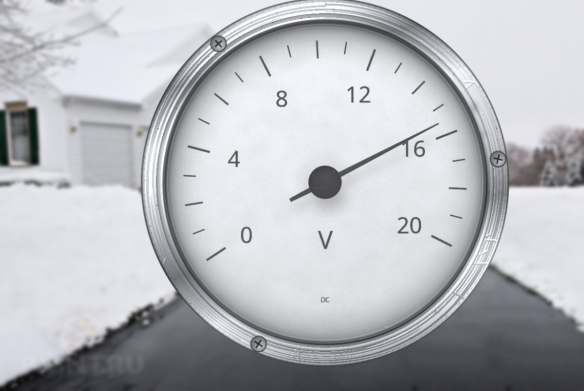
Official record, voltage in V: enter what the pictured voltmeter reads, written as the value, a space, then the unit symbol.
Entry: 15.5 V
